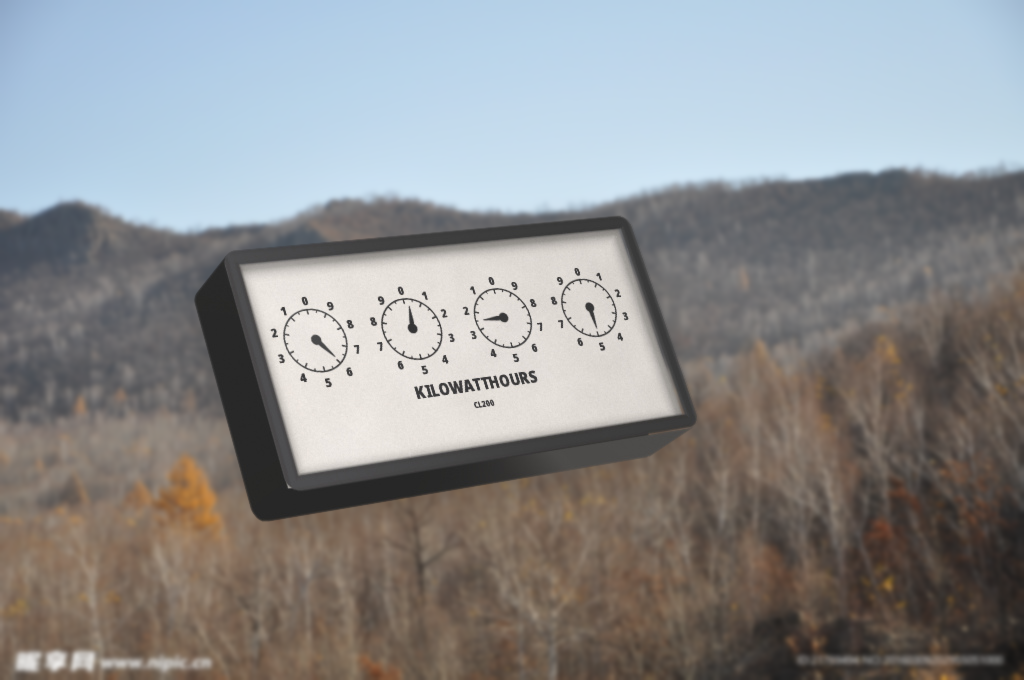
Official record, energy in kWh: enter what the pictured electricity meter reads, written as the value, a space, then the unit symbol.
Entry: 6025 kWh
